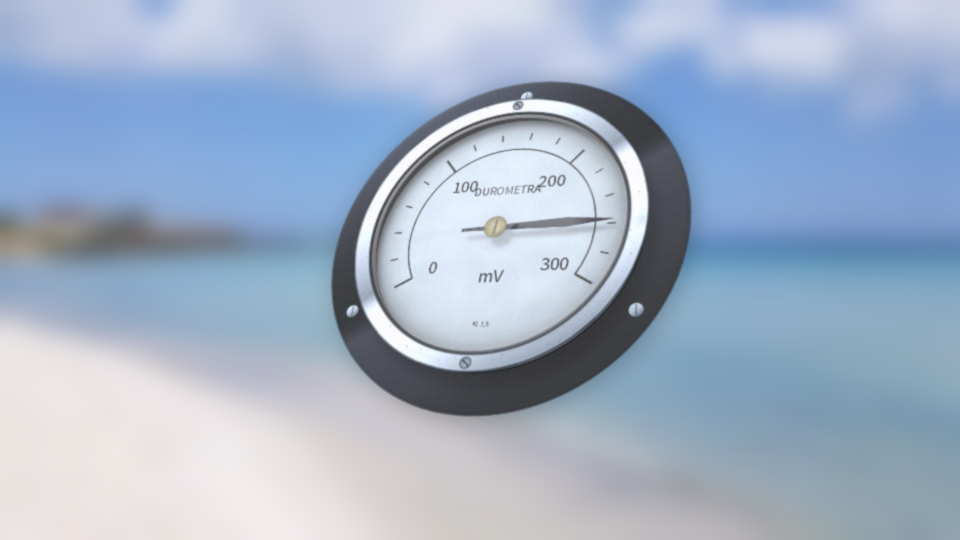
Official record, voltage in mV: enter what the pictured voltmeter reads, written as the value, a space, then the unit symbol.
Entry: 260 mV
